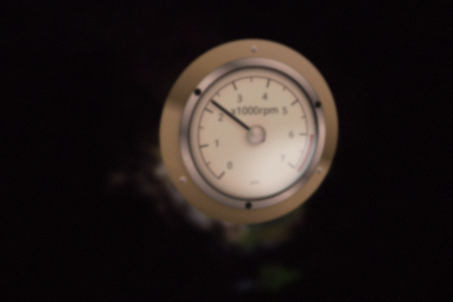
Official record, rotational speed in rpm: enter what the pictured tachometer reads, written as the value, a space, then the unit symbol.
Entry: 2250 rpm
